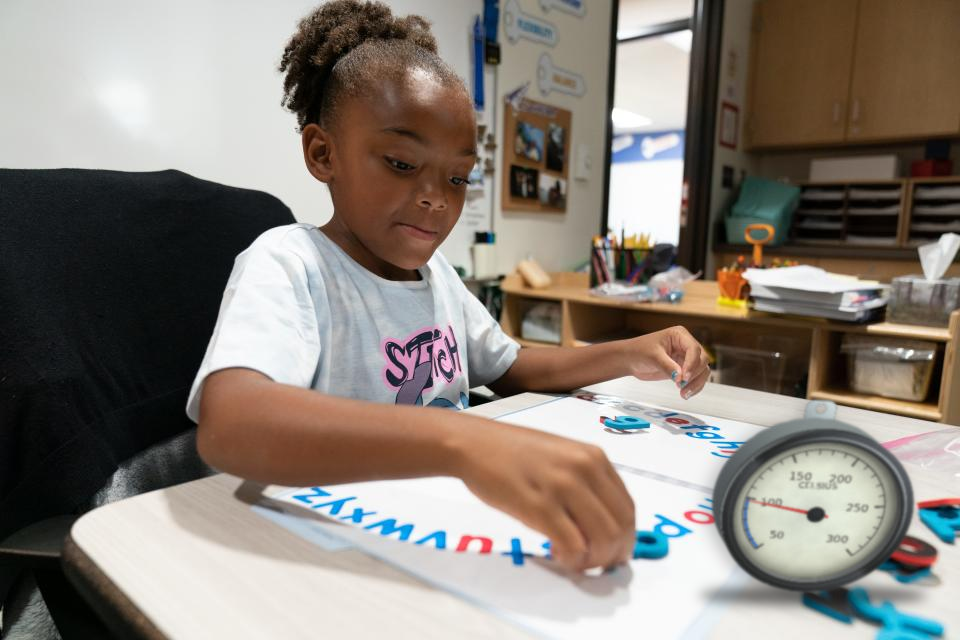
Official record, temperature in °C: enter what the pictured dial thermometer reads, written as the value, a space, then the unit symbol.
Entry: 100 °C
